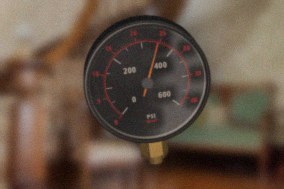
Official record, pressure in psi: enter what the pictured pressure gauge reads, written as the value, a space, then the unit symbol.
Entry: 350 psi
